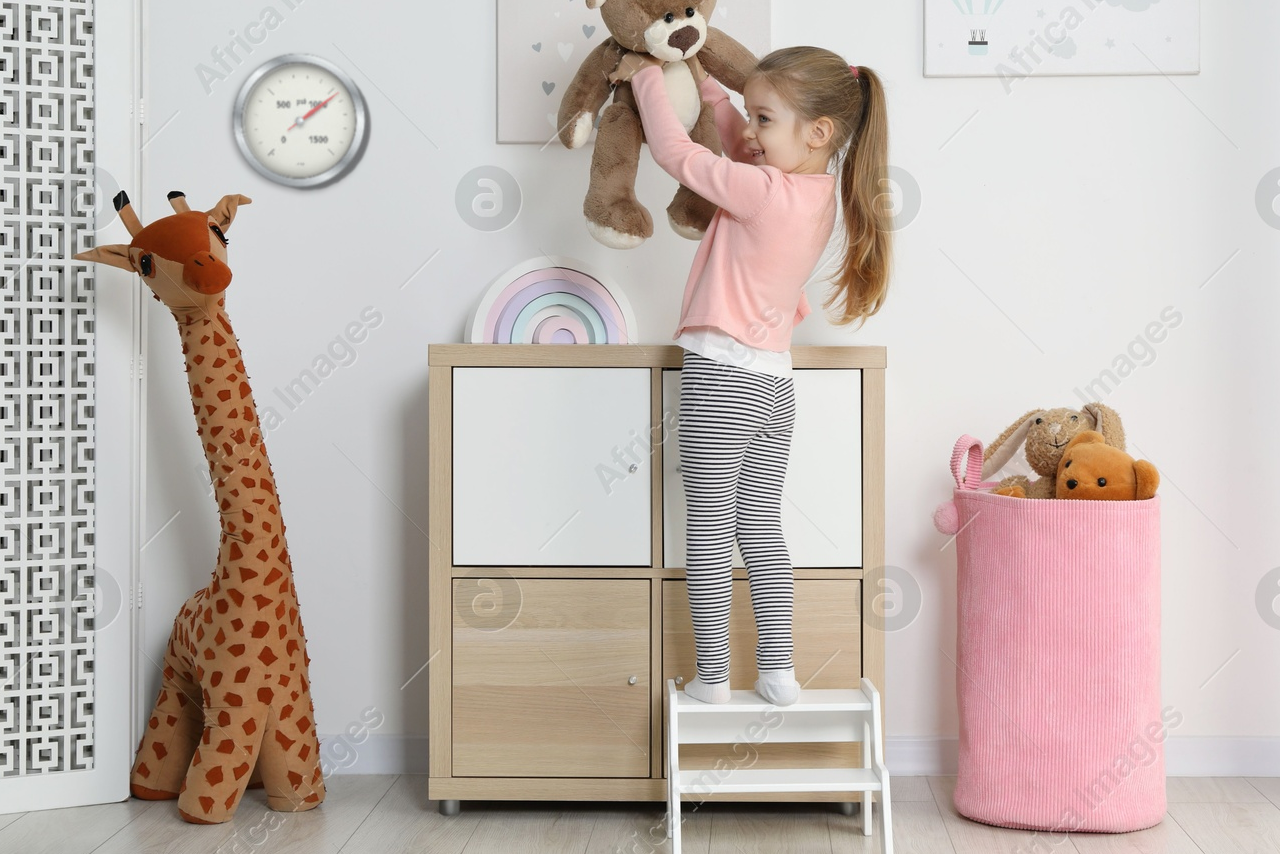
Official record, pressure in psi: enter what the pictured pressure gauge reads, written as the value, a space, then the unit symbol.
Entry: 1050 psi
